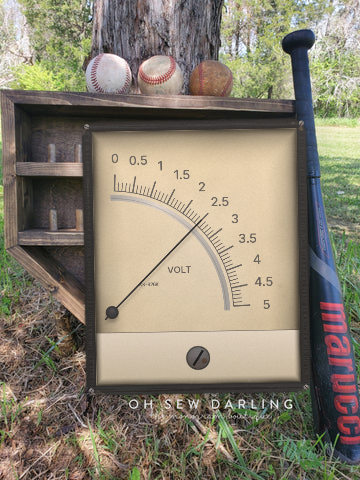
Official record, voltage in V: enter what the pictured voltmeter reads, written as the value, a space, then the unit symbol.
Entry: 2.5 V
